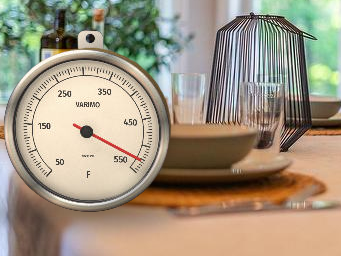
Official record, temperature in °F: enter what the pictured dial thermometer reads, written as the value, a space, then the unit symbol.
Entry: 525 °F
